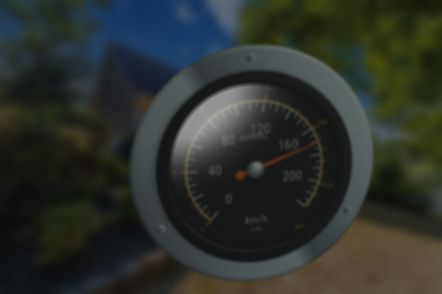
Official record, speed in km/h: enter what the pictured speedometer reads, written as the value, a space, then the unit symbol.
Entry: 170 km/h
